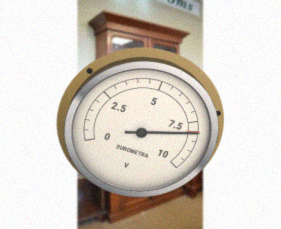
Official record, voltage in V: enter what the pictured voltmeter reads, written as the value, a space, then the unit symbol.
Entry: 8 V
